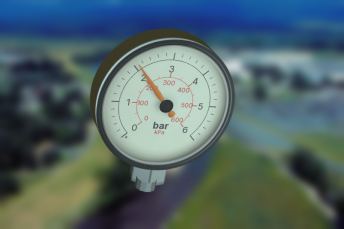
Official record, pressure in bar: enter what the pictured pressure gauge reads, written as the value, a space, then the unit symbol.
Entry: 2.1 bar
